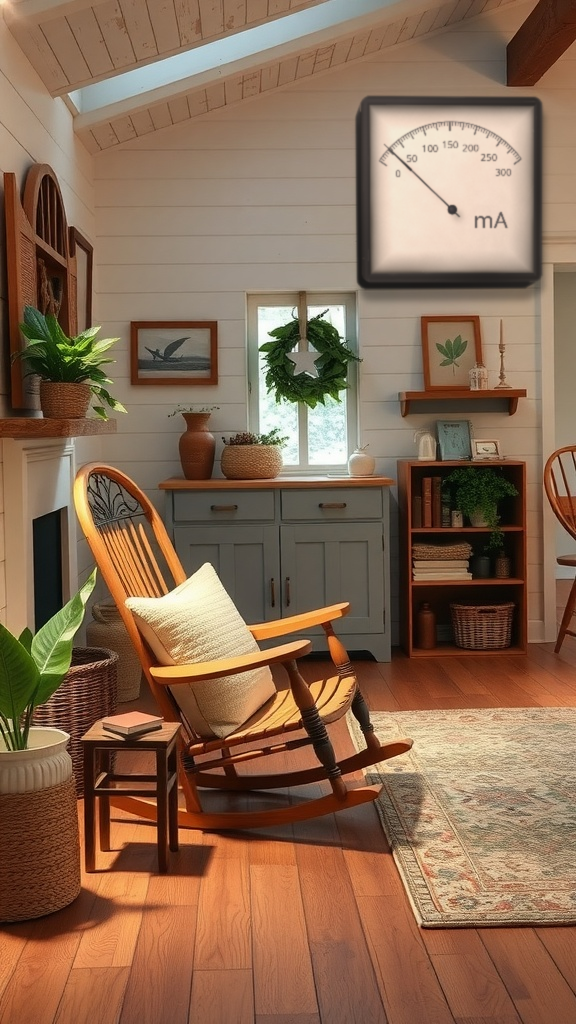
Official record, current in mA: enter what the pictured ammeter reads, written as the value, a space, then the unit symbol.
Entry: 25 mA
